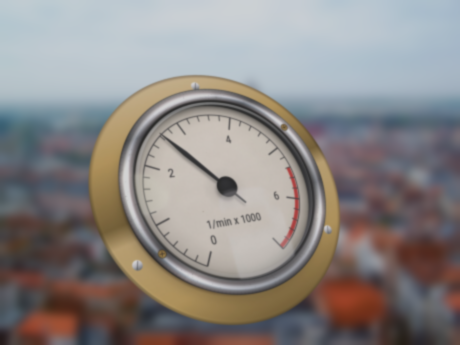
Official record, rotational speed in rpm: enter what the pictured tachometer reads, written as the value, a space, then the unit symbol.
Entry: 2600 rpm
